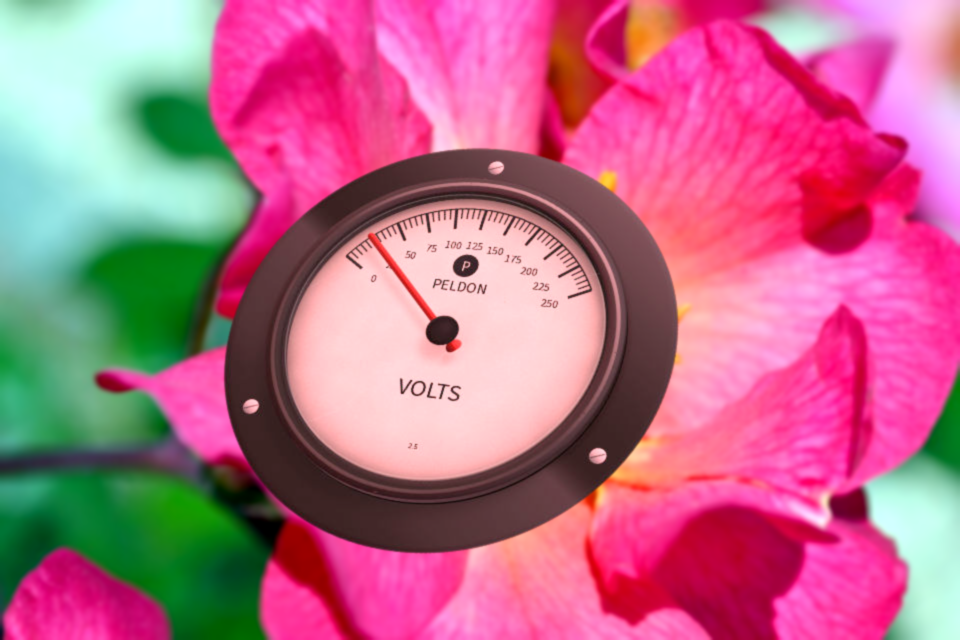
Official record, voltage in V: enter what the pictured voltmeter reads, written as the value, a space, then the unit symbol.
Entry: 25 V
